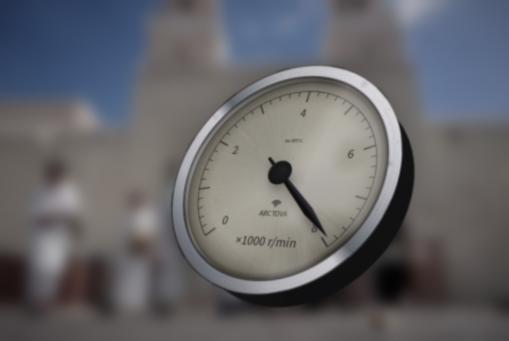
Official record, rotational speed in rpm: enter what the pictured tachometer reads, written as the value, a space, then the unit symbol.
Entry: 7900 rpm
